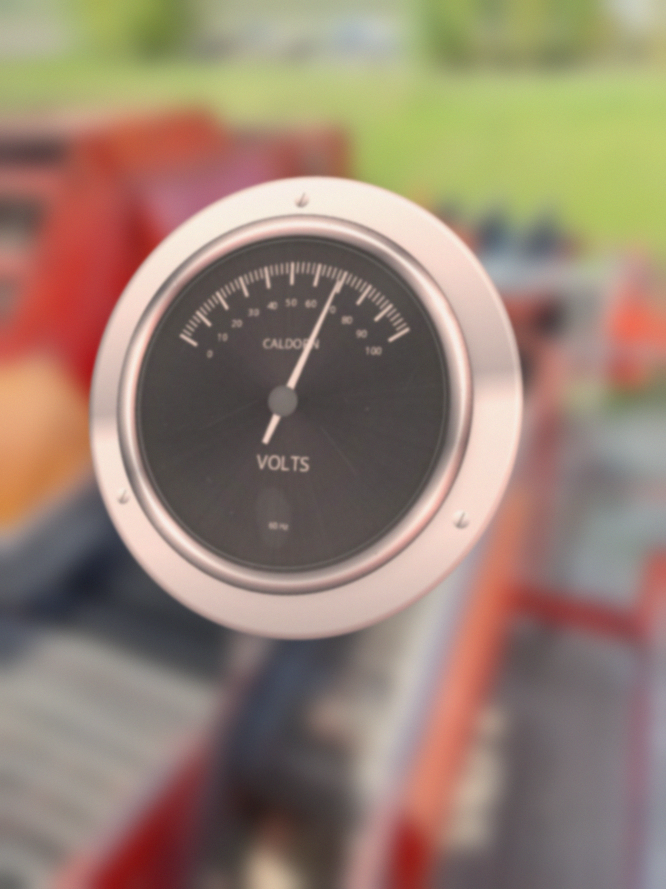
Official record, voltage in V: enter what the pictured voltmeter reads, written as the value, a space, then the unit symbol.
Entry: 70 V
